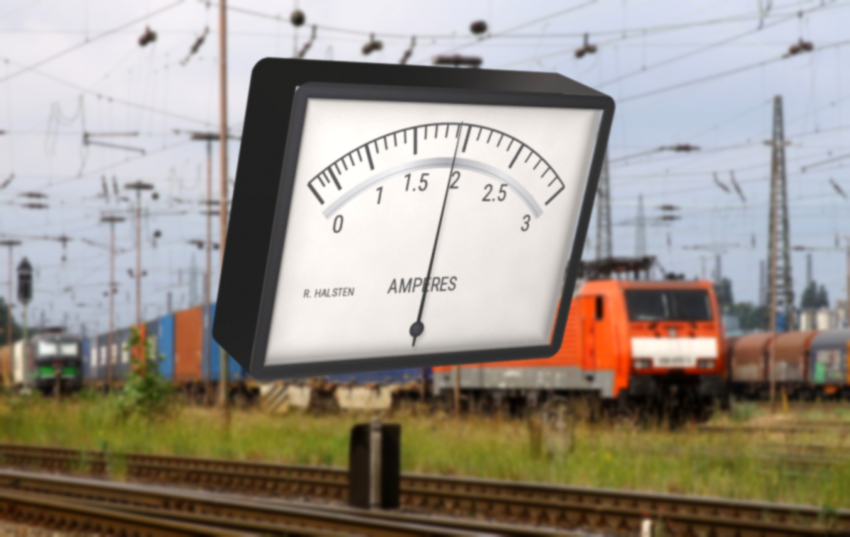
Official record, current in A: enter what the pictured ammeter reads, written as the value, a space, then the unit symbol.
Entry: 1.9 A
